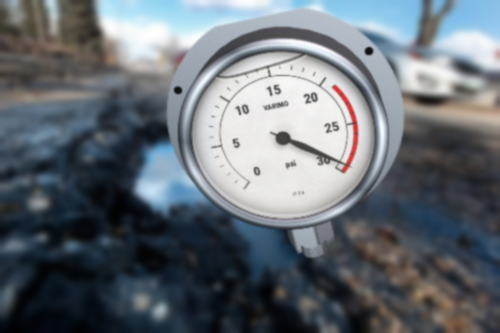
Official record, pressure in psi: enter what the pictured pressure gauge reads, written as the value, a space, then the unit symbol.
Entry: 29 psi
